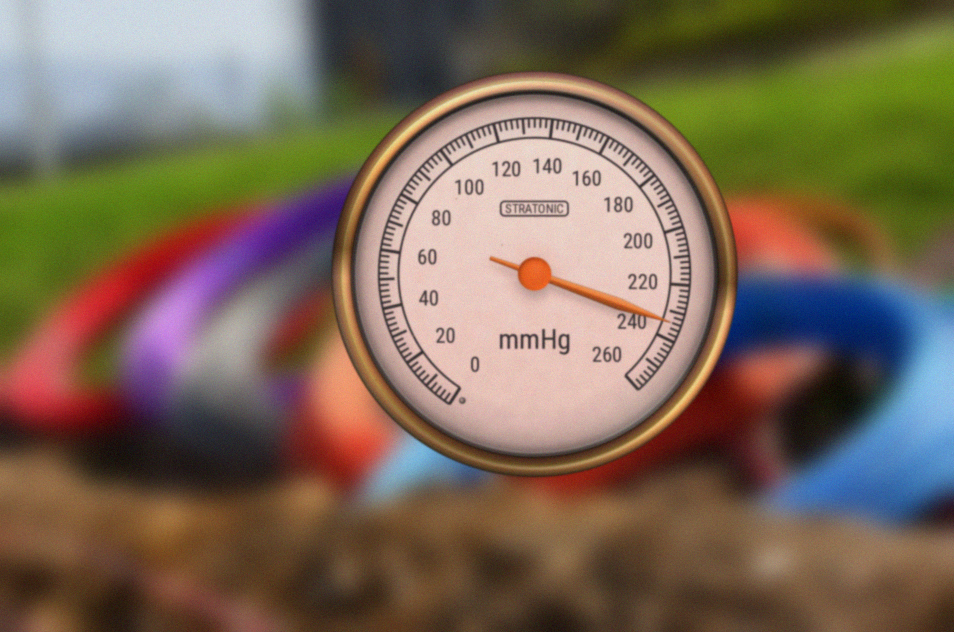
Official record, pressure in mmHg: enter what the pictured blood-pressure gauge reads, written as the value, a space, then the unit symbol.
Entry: 234 mmHg
